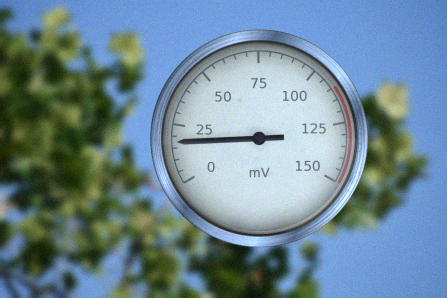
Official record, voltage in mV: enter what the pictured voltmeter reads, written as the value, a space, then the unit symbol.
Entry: 17.5 mV
